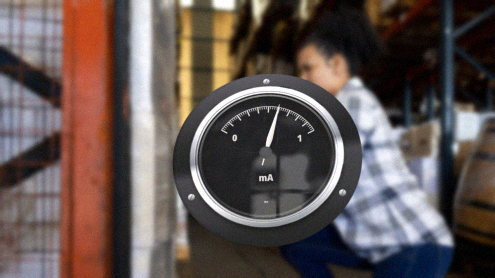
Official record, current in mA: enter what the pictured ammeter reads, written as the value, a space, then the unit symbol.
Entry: 0.6 mA
